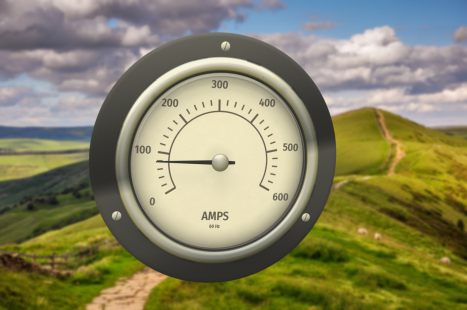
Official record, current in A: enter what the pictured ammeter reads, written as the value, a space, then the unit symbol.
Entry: 80 A
